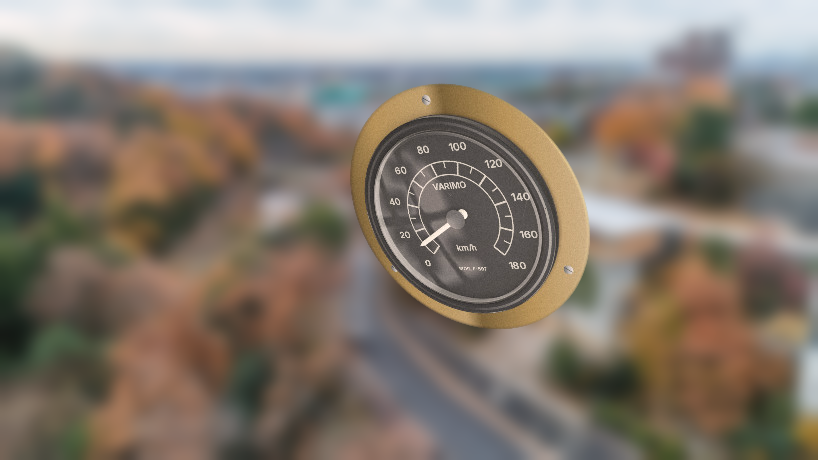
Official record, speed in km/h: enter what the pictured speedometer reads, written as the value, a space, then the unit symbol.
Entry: 10 km/h
